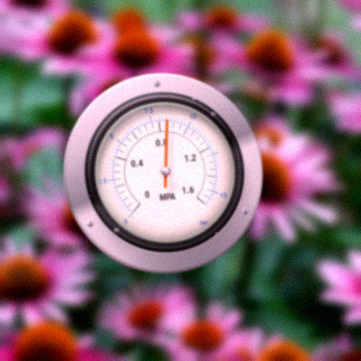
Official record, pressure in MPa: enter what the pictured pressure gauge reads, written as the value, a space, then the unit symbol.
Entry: 0.85 MPa
